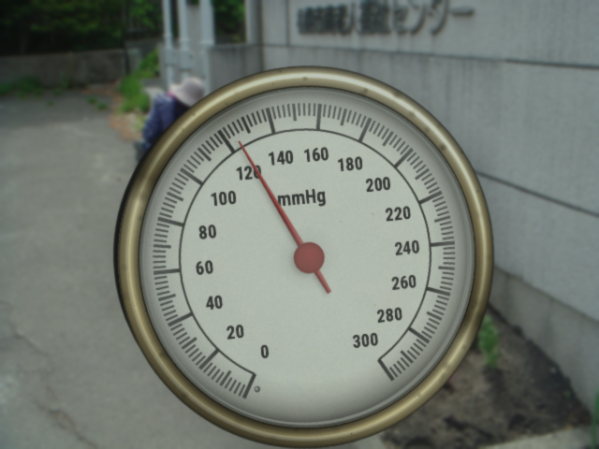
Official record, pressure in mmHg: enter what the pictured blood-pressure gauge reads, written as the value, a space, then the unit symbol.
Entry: 124 mmHg
